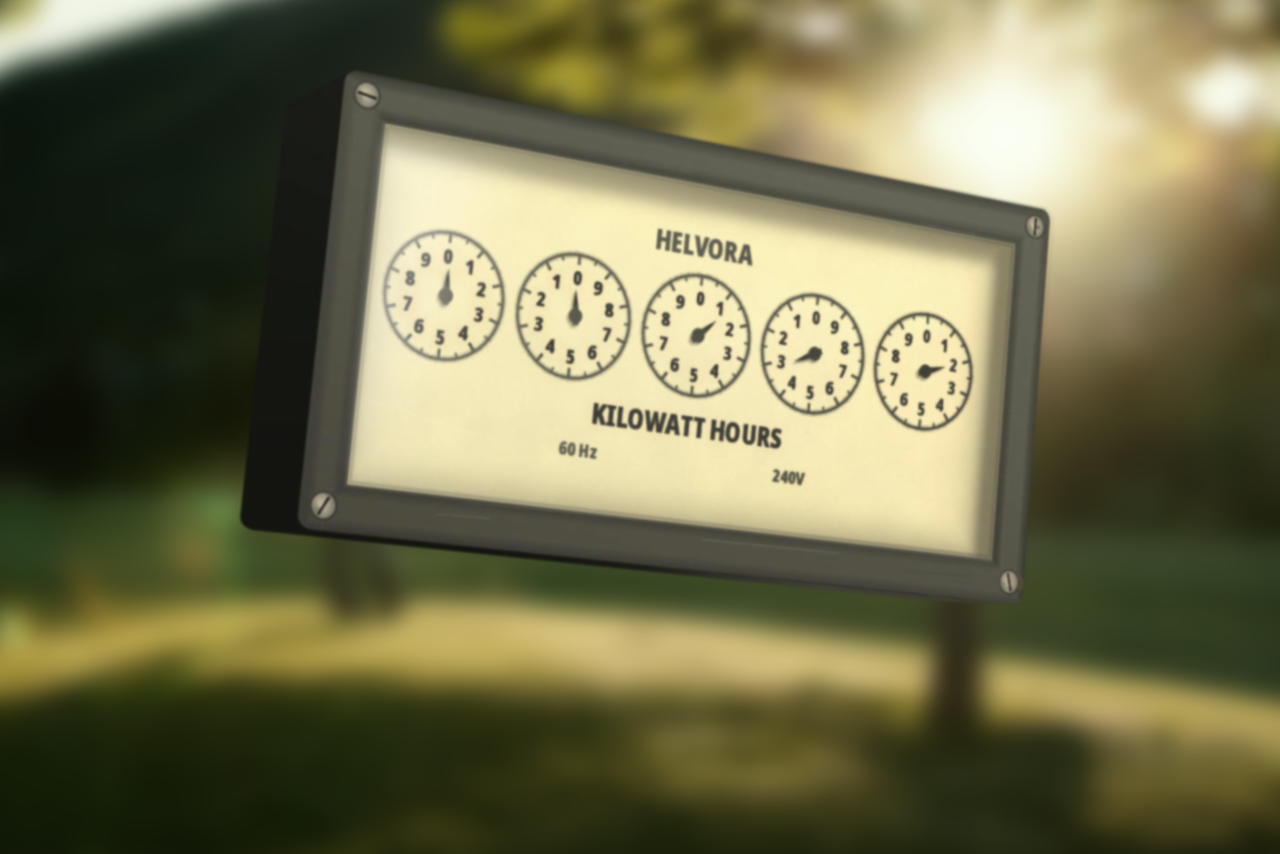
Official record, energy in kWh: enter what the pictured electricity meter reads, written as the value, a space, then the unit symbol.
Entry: 132 kWh
